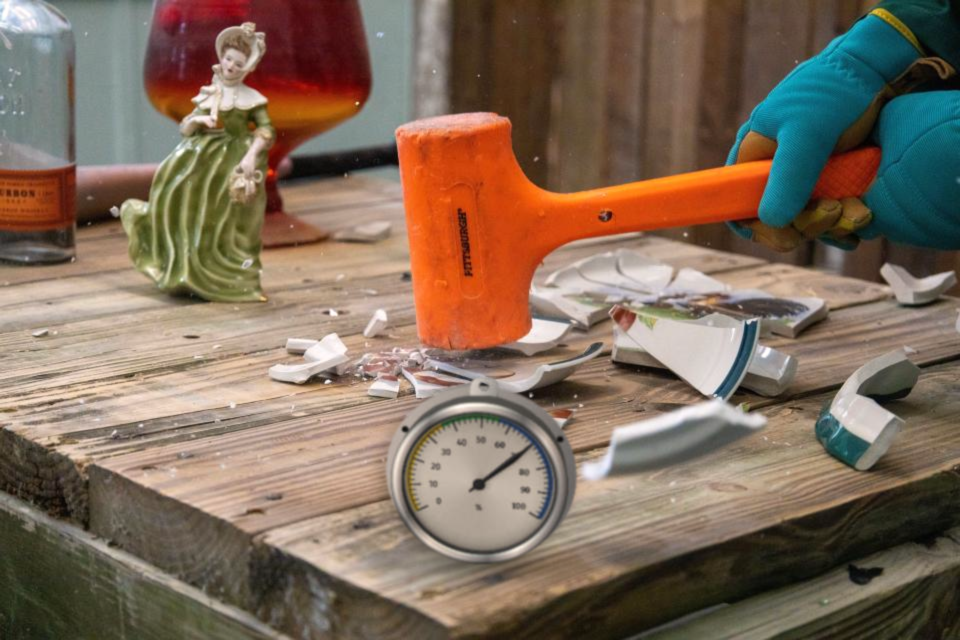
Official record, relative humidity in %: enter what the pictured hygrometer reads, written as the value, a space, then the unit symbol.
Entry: 70 %
